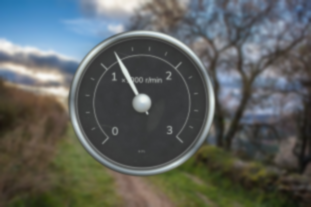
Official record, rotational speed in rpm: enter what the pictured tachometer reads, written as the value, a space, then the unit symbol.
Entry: 1200 rpm
